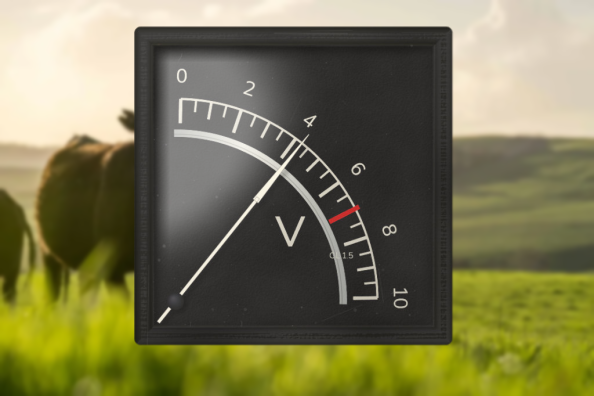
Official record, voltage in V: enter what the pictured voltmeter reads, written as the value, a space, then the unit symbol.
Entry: 4.25 V
